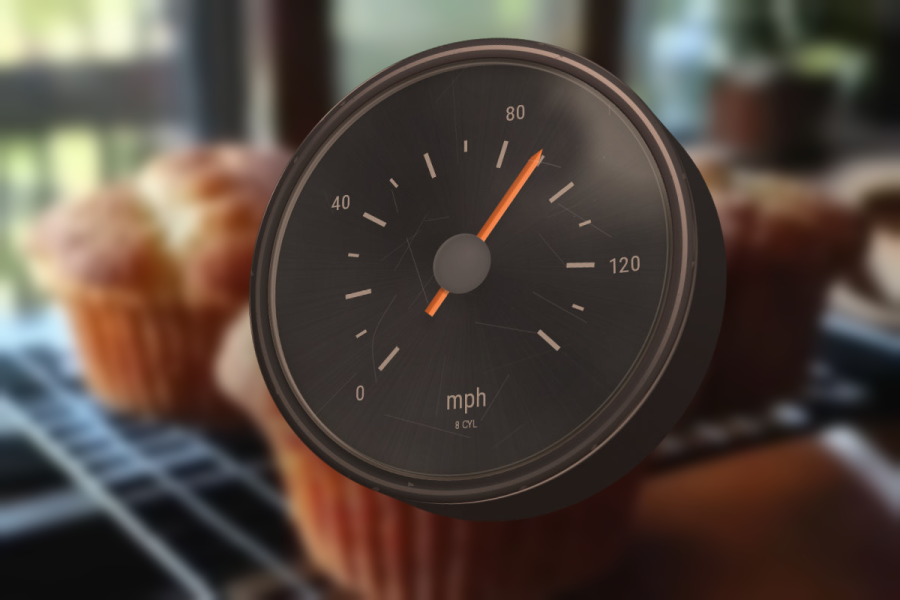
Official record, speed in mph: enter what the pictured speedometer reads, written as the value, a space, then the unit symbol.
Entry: 90 mph
